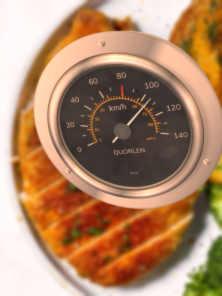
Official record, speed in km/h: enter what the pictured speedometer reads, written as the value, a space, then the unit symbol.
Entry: 105 km/h
